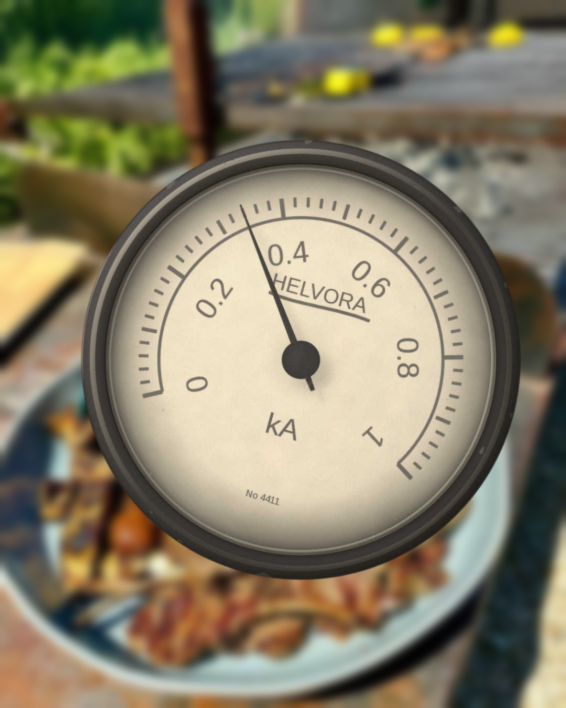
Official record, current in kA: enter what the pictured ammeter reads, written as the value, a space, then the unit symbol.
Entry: 0.34 kA
